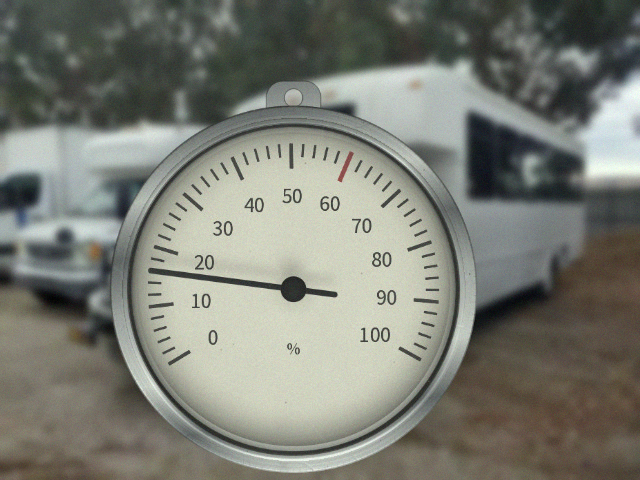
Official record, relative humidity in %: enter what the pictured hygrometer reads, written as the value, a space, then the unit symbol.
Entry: 16 %
